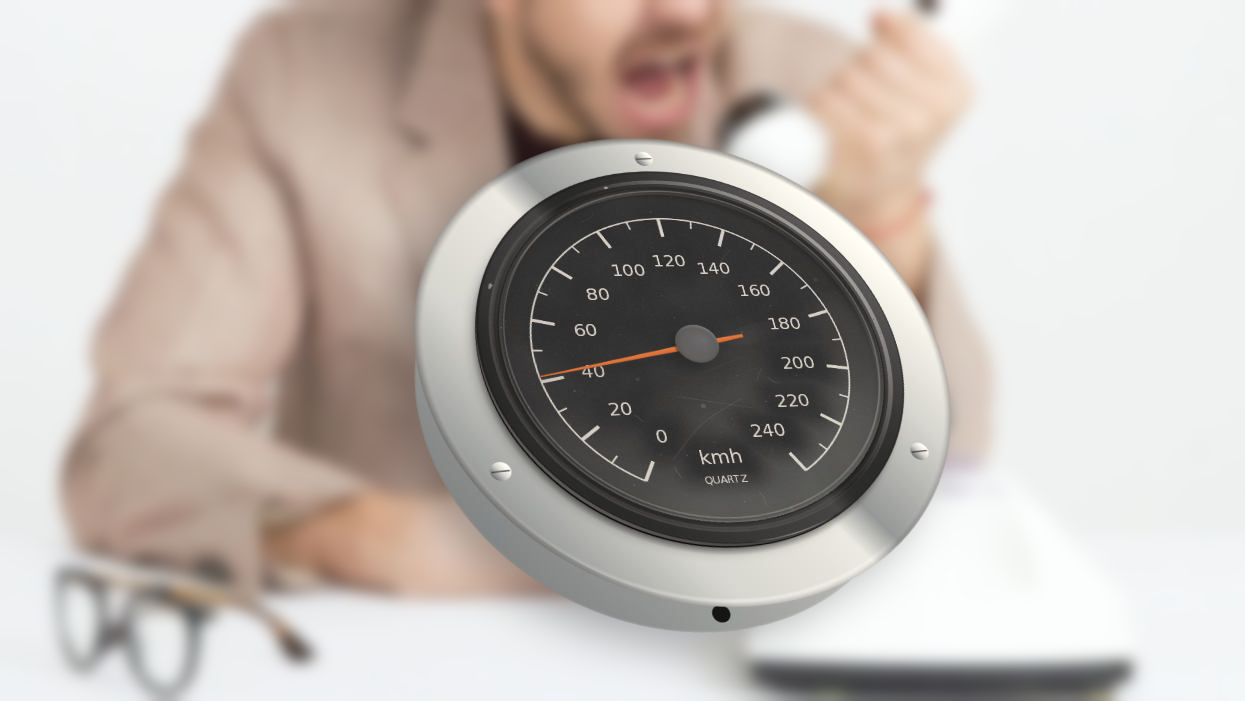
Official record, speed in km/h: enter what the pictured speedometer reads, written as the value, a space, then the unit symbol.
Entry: 40 km/h
